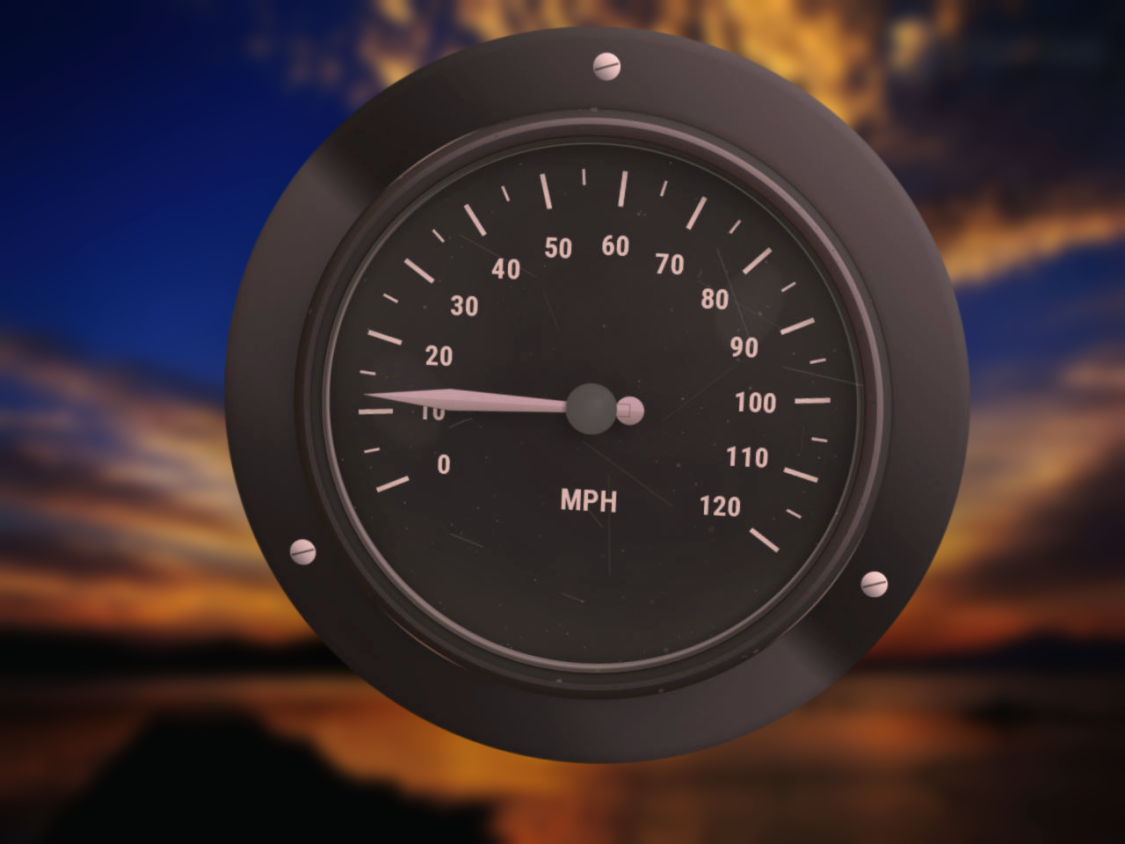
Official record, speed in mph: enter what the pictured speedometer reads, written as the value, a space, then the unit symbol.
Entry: 12.5 mph
